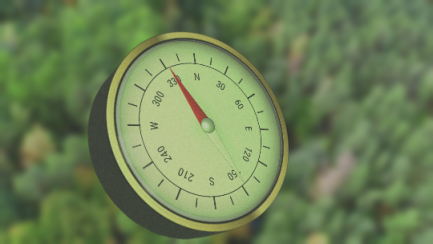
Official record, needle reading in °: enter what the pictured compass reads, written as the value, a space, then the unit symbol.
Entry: 330 °
